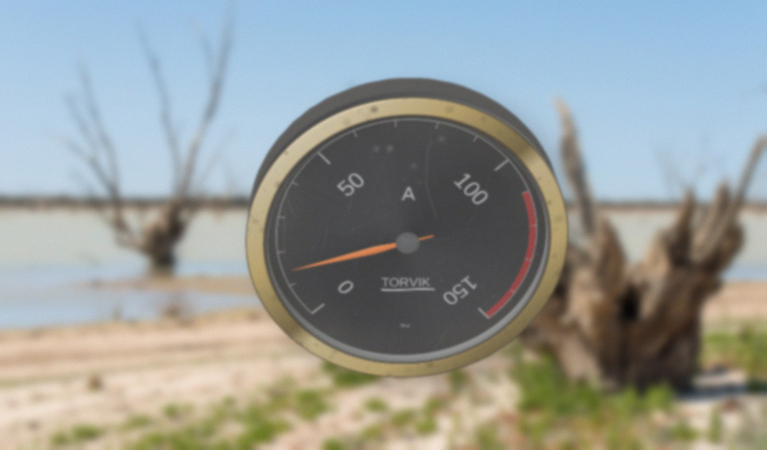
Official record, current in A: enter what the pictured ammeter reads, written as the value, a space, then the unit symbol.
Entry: 15 A
